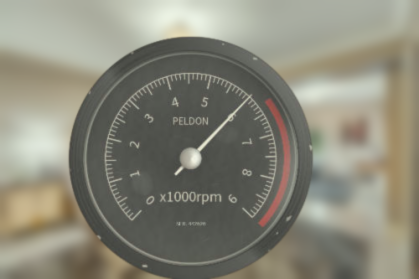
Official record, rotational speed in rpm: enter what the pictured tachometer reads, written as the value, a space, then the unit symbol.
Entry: 6000 rpm
